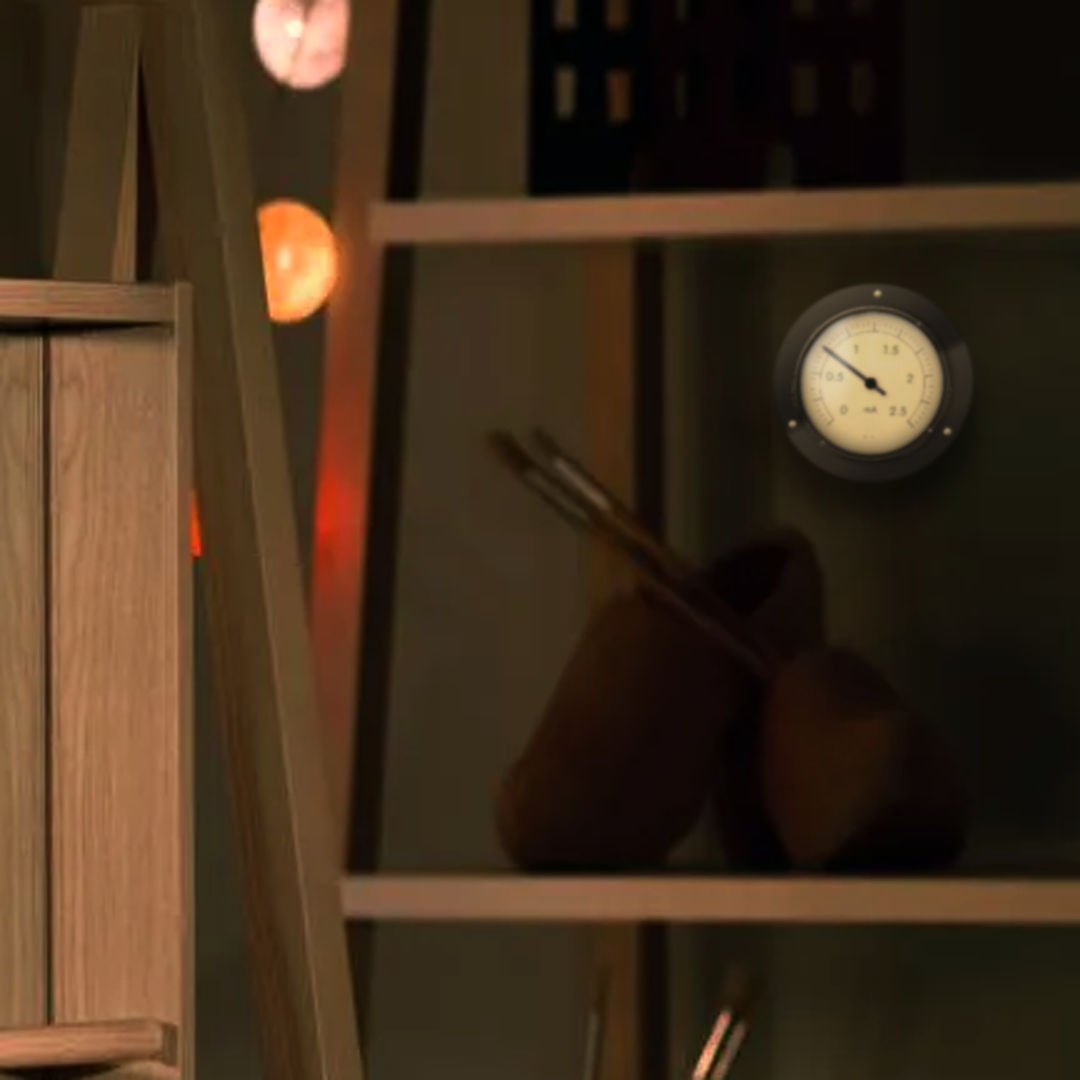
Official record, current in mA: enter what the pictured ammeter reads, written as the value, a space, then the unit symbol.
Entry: 0.75 mA
